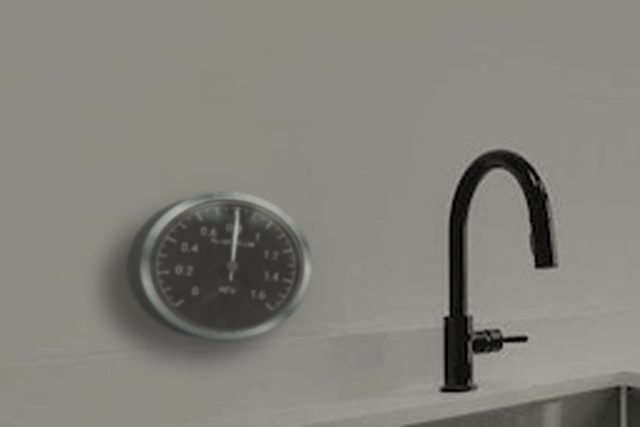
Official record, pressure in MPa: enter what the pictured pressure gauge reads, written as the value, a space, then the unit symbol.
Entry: 0.8 MPa
